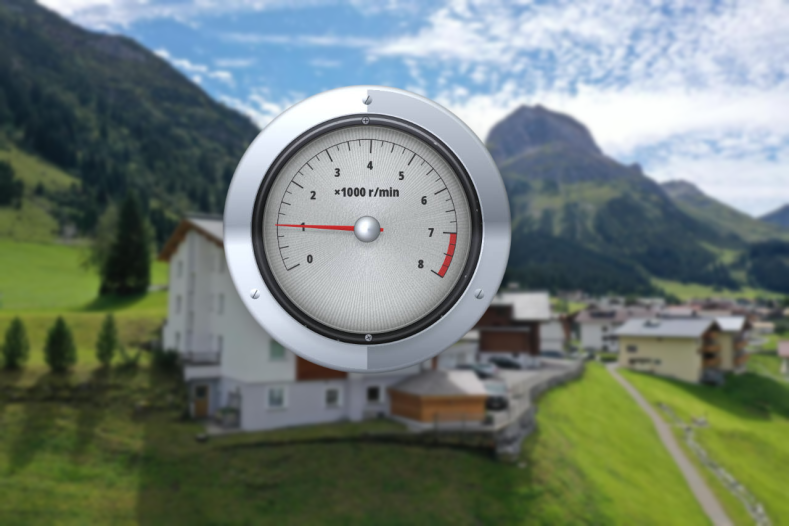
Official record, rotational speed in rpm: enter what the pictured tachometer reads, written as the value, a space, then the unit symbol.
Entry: 1000 rpm
